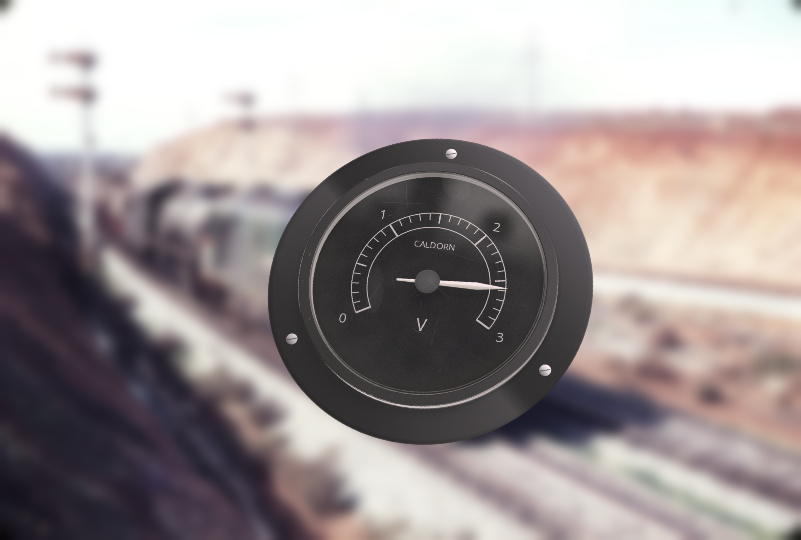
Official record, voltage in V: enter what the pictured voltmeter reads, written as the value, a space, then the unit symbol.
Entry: 2.6 V
